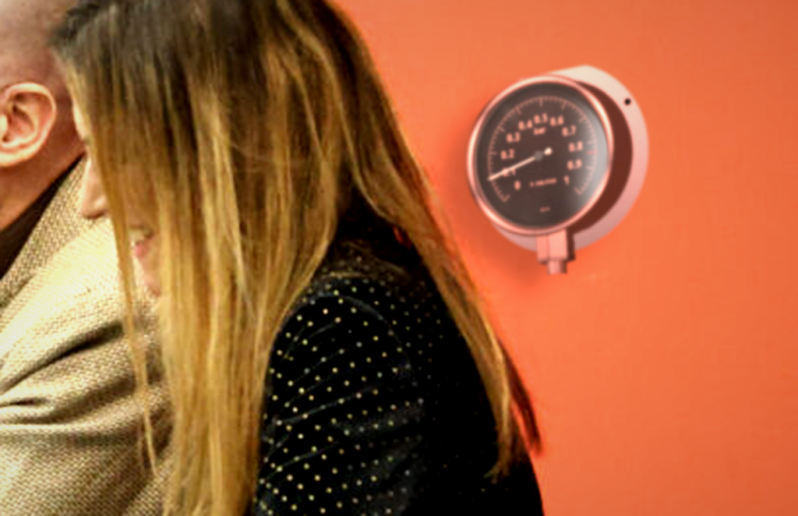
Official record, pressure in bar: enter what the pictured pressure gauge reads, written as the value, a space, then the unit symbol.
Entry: 0.1 bar
